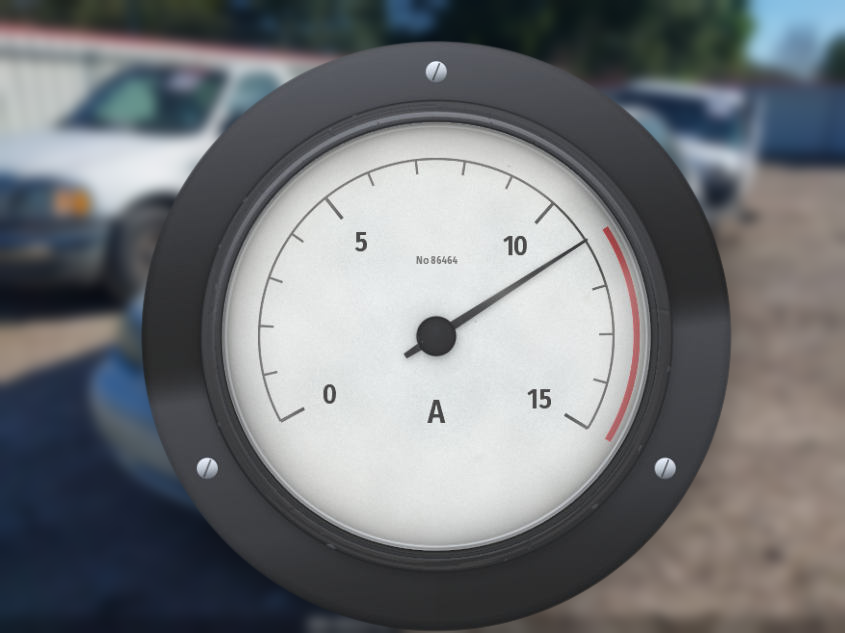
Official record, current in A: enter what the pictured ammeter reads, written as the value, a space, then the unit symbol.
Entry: 11 A
